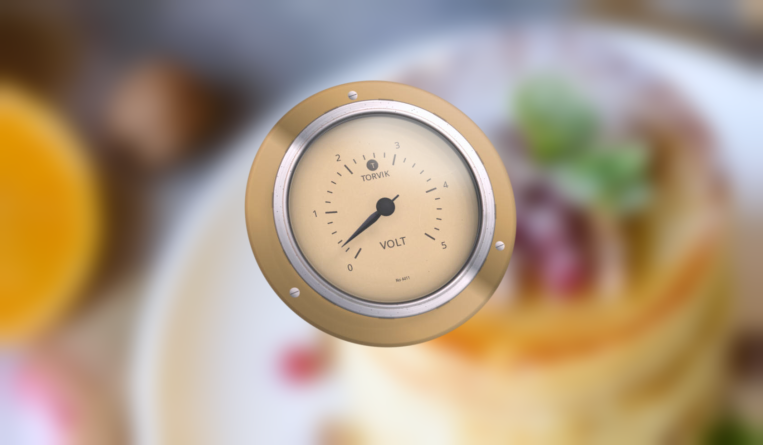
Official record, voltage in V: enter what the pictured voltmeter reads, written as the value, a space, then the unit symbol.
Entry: 0.3 V
